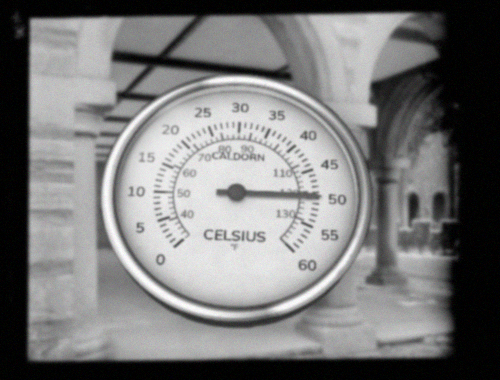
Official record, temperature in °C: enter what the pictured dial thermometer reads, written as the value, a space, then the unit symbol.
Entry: 50 °C
